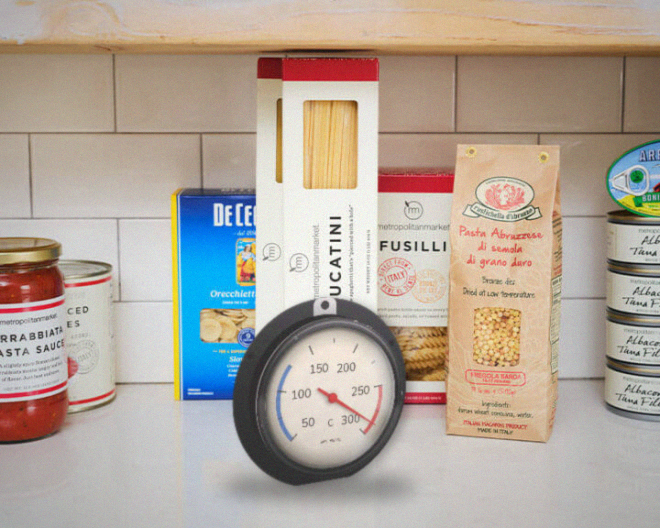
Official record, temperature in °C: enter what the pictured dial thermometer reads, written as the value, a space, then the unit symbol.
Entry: 287.5 °C
